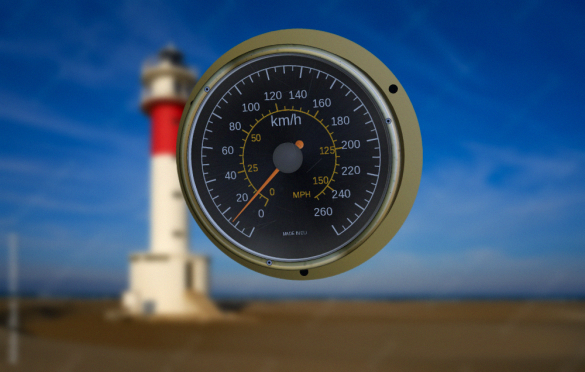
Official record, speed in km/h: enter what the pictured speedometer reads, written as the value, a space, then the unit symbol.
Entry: 12.5 km/h
